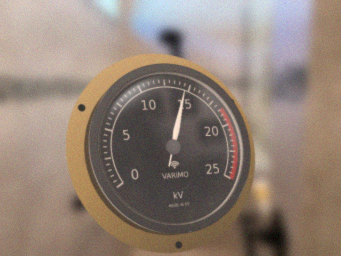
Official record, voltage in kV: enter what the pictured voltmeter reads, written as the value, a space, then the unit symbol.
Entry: 14.5 kV
